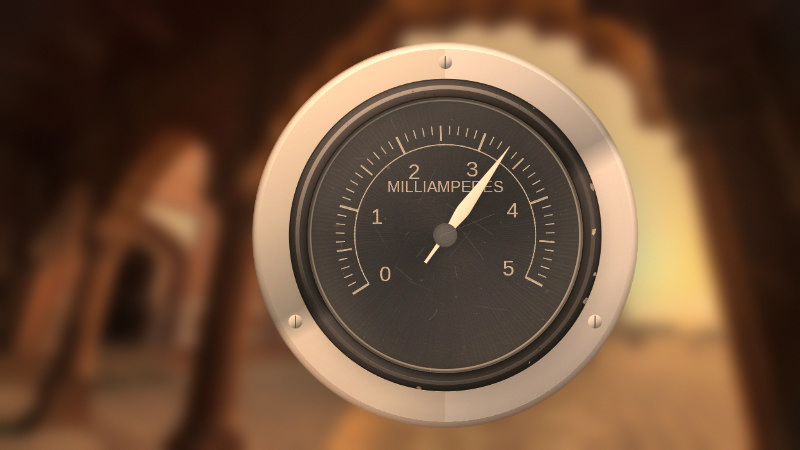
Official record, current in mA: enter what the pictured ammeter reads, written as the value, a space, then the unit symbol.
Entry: 3.3 mA
